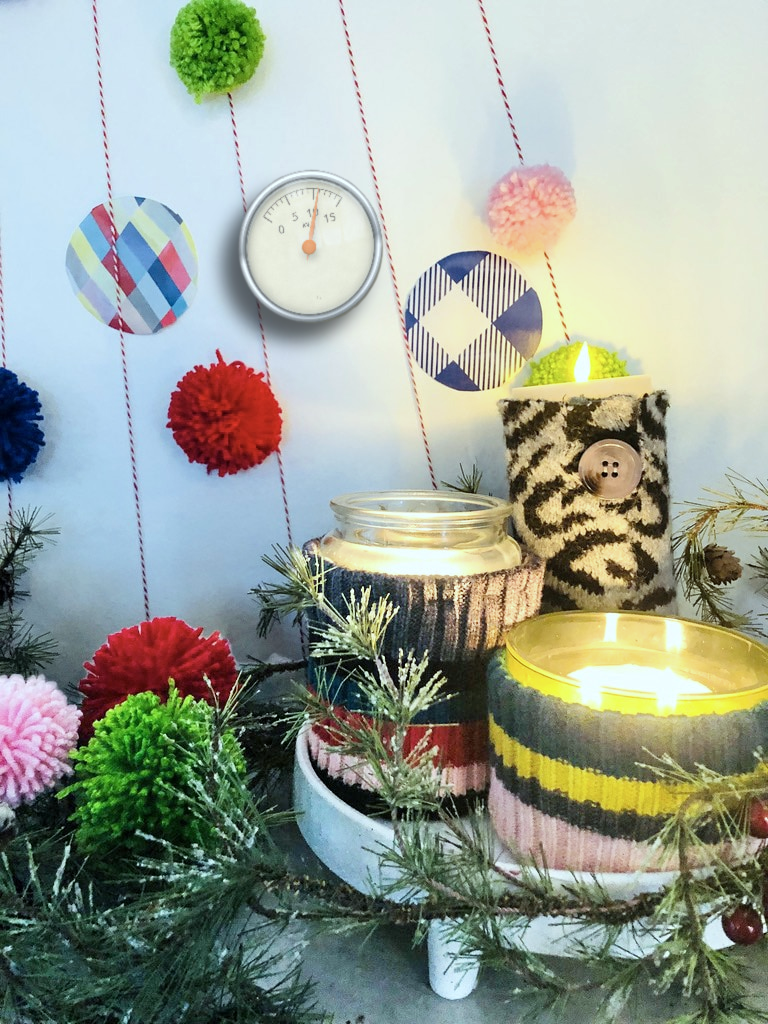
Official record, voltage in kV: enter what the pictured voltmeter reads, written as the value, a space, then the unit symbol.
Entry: 11 kV
